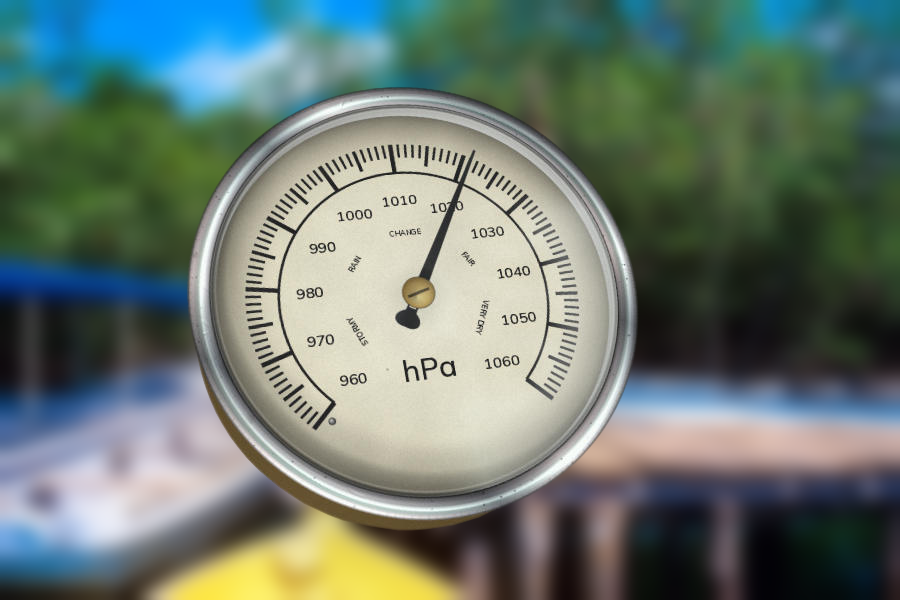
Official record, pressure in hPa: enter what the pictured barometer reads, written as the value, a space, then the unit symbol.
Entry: 1021 hPa
